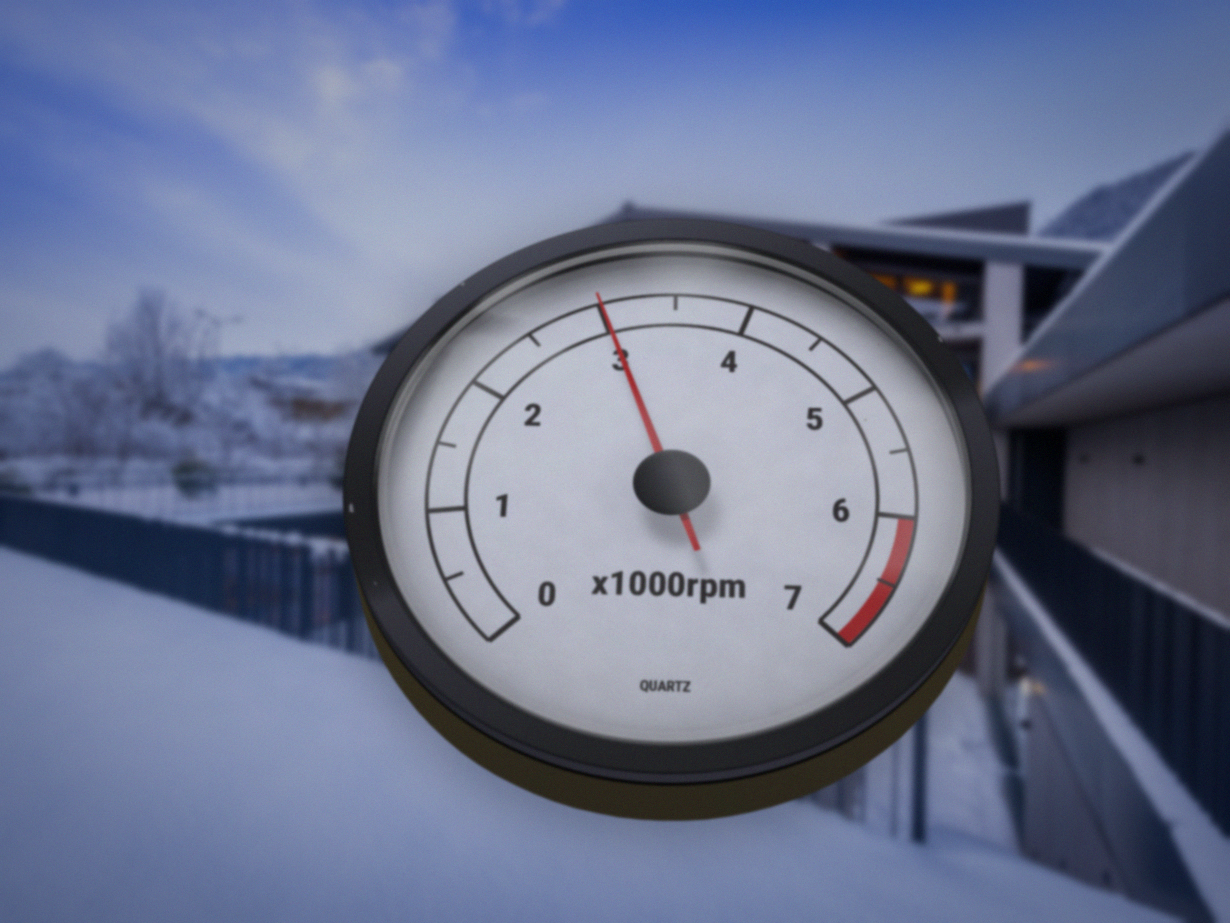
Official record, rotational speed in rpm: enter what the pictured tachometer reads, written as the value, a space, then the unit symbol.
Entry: 3000 rpm
